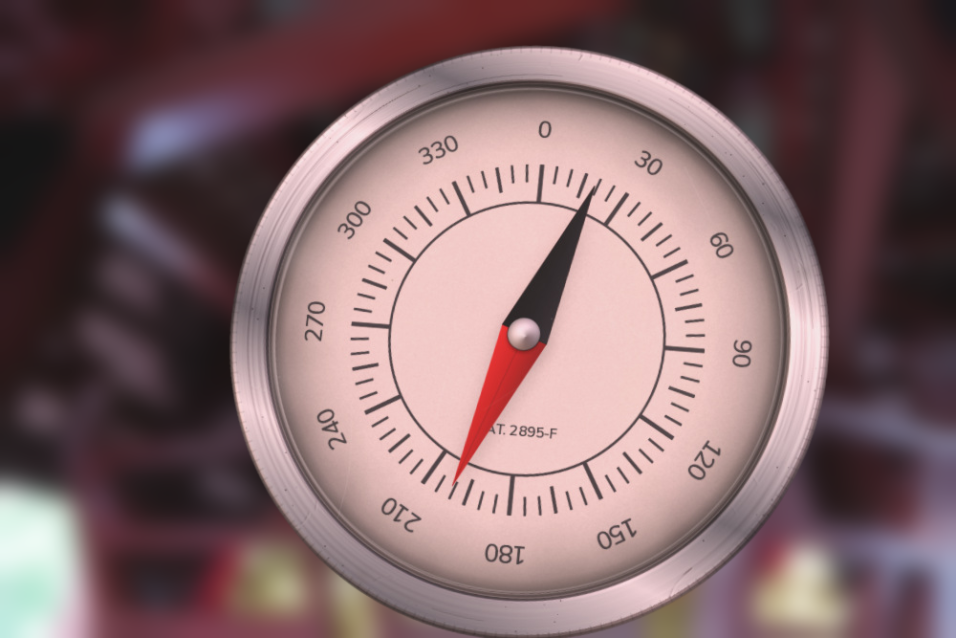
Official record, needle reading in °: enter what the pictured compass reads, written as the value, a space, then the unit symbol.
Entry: 200 °
